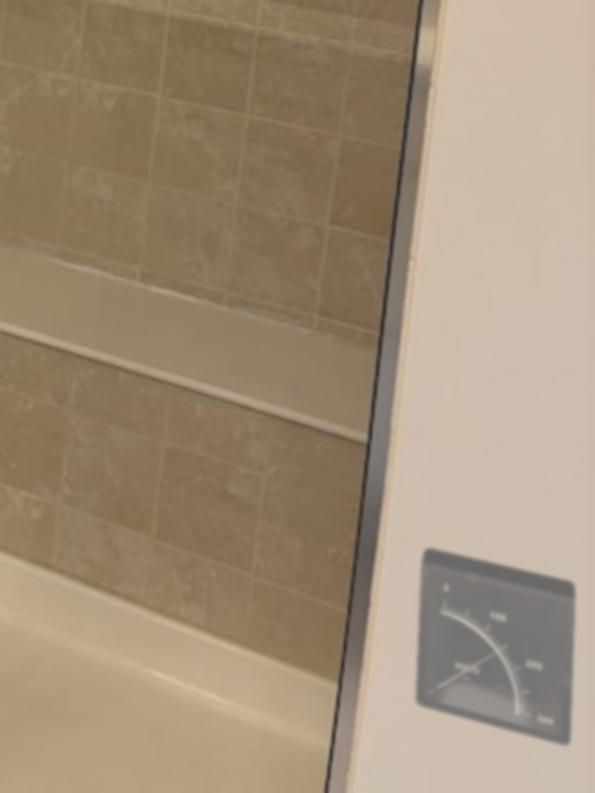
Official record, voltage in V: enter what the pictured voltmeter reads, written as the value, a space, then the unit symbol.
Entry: 150 V
